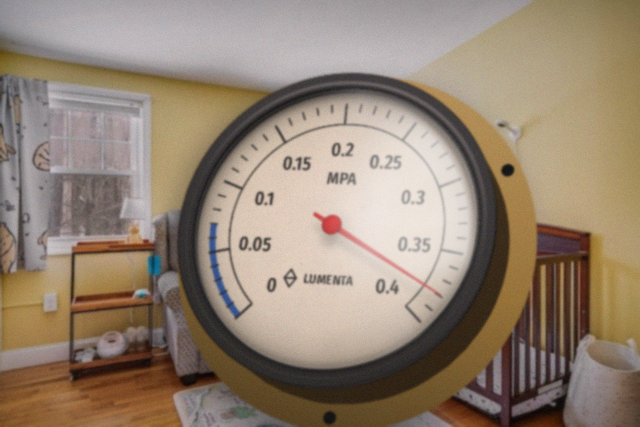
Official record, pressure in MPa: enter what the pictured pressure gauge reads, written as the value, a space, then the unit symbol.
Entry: 0.38 MPa
